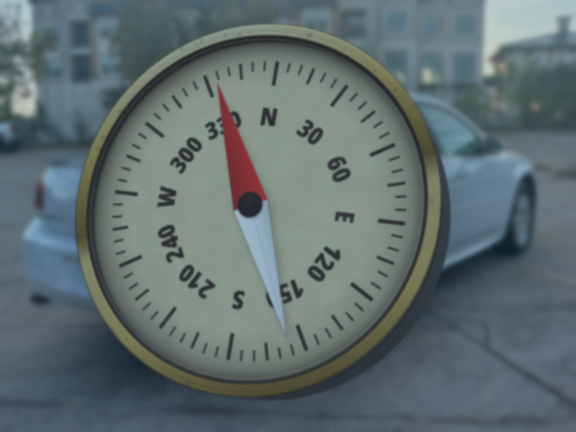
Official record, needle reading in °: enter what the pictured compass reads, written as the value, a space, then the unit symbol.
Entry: 335 °
